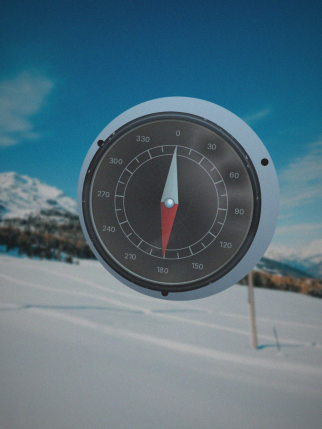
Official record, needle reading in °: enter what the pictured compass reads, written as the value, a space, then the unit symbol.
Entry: 180 °
